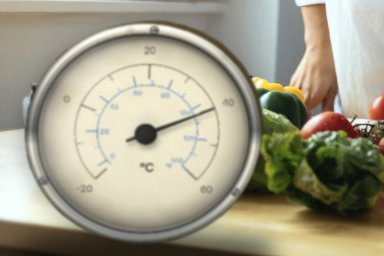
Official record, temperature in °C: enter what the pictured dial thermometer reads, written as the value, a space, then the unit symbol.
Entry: 40 °C
